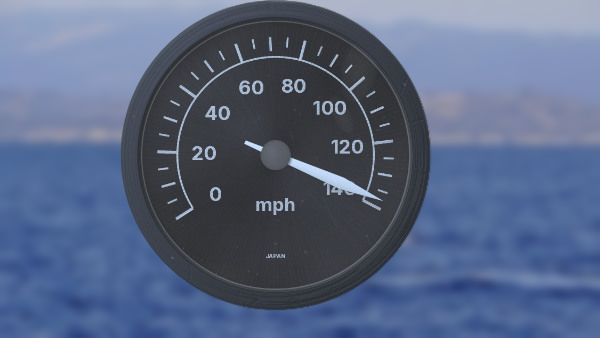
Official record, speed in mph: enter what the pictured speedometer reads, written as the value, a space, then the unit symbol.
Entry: 137.5 mph
